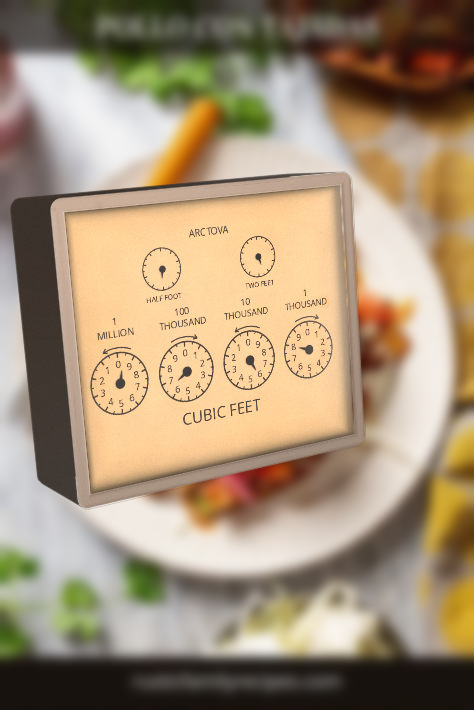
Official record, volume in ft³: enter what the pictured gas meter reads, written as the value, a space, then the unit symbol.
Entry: 965800 ft³
